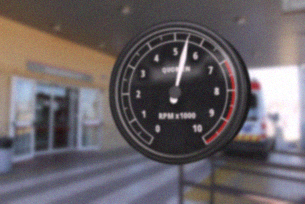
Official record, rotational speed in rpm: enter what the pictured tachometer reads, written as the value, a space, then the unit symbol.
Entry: 5500 rpm
